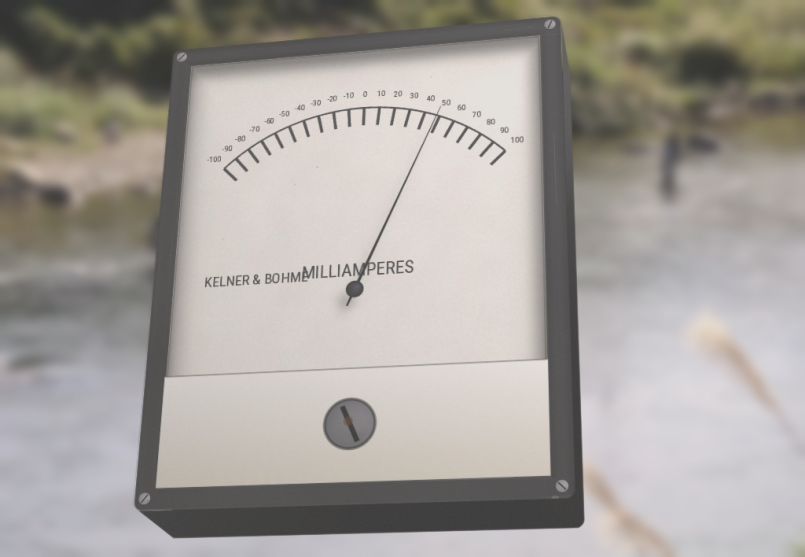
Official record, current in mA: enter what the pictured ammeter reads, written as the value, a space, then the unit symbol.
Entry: 50 mA
